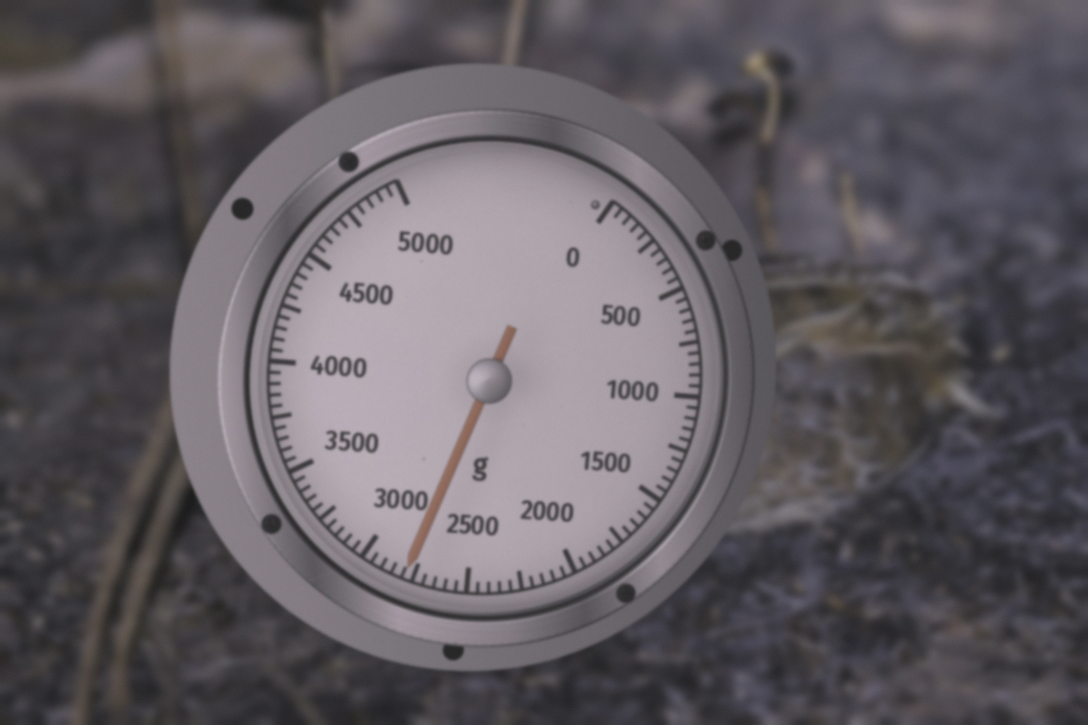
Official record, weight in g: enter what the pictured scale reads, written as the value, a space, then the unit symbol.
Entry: 2800 g
